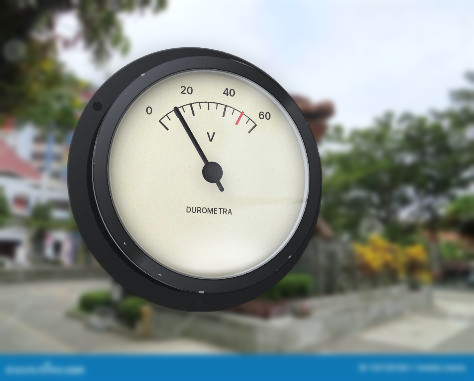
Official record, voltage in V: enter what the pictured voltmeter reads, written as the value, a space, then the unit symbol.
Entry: 10 V
